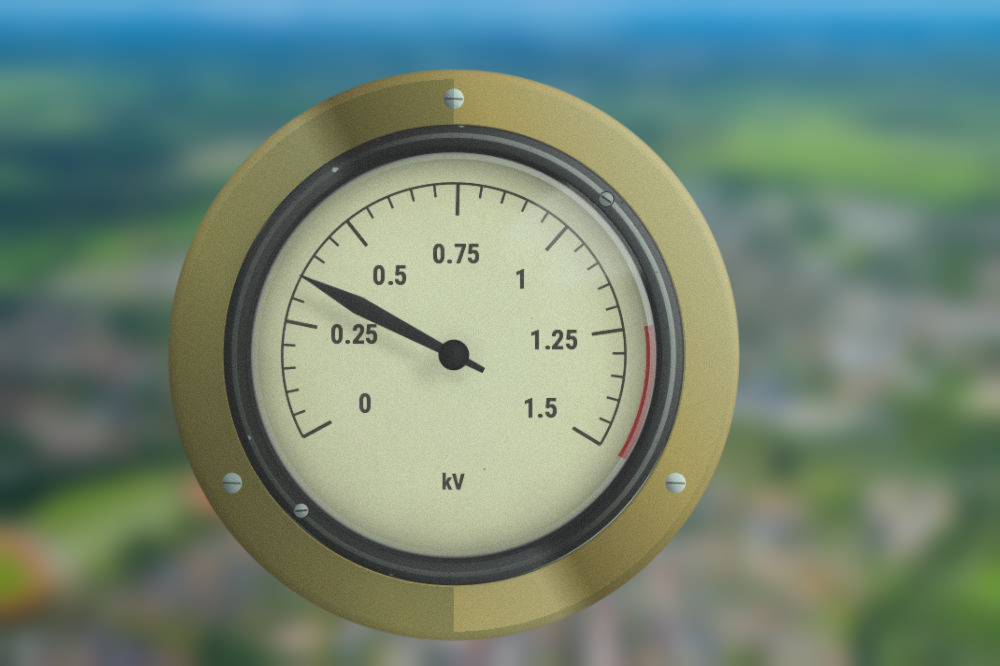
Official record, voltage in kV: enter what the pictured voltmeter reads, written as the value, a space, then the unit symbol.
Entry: 0.35 kV
